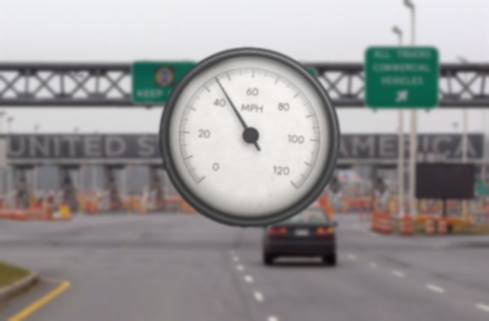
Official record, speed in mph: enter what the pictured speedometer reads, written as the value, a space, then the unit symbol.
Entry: 45 mph
